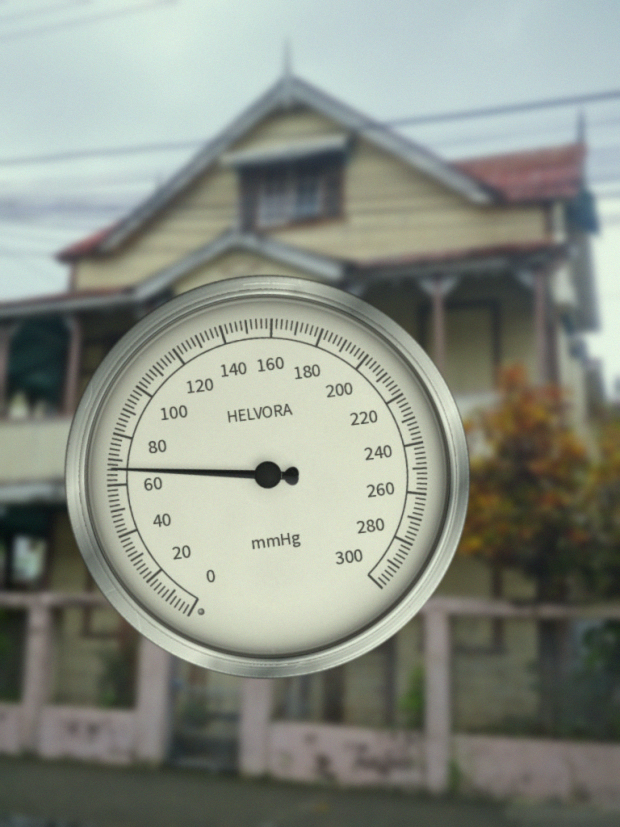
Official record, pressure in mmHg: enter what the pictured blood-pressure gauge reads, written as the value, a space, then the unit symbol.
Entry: 66 mmHg
